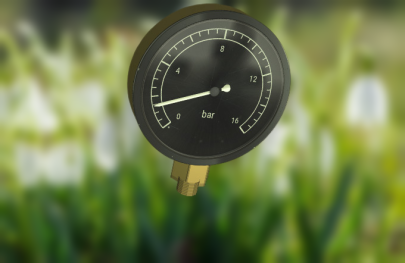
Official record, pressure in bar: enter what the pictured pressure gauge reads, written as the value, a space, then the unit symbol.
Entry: 1.5 bar
